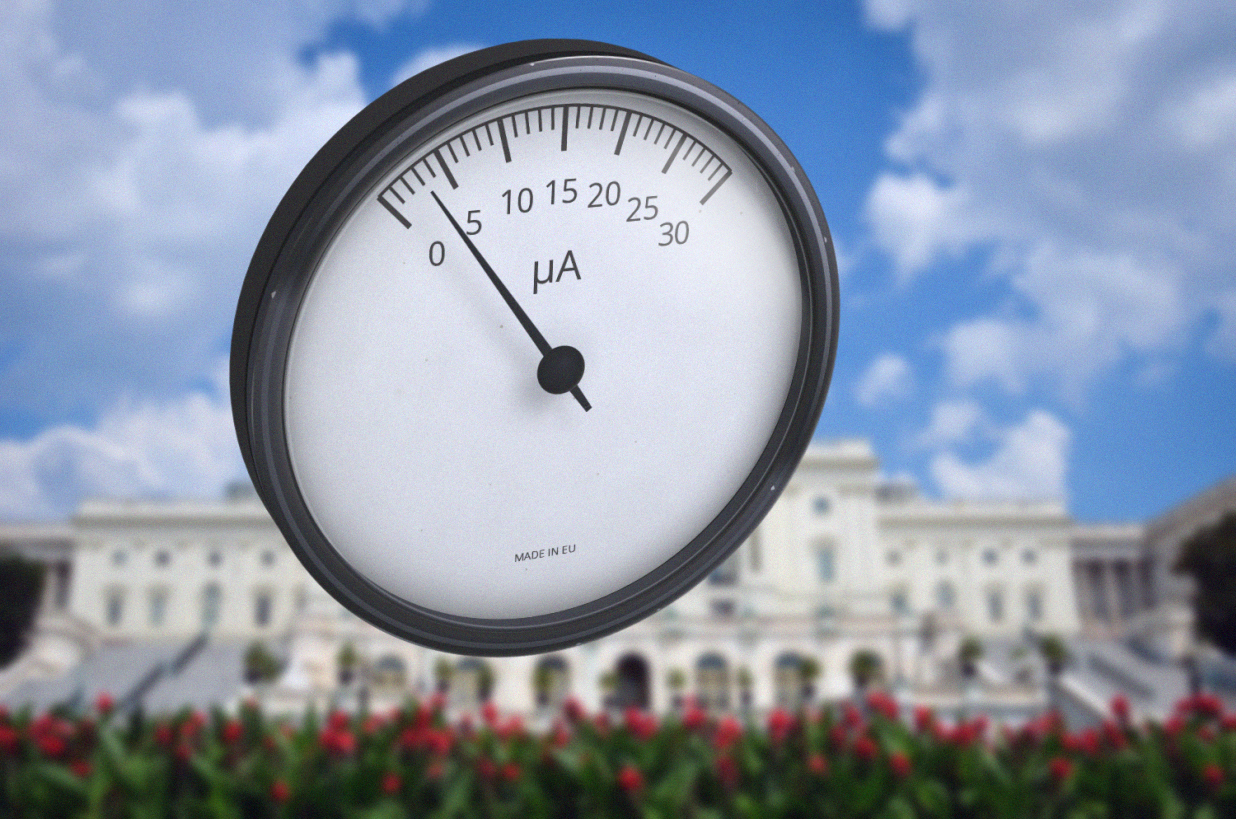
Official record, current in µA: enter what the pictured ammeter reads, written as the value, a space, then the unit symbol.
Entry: 3 µA
